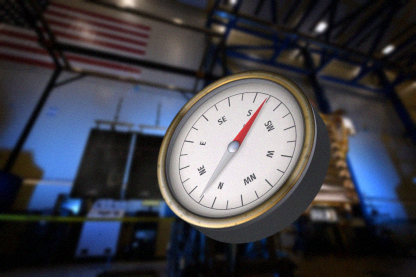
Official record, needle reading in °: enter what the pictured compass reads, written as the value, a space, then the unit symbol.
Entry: 195 °
